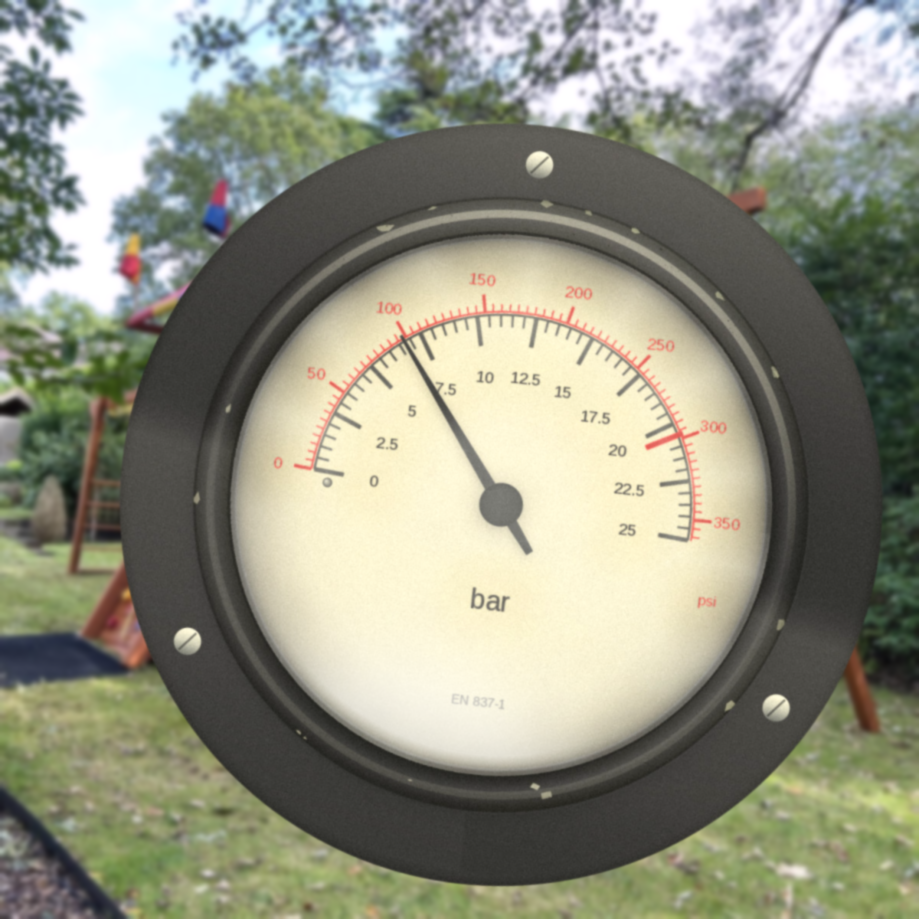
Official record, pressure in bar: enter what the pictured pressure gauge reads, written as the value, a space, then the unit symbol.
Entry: 6.75 bar
